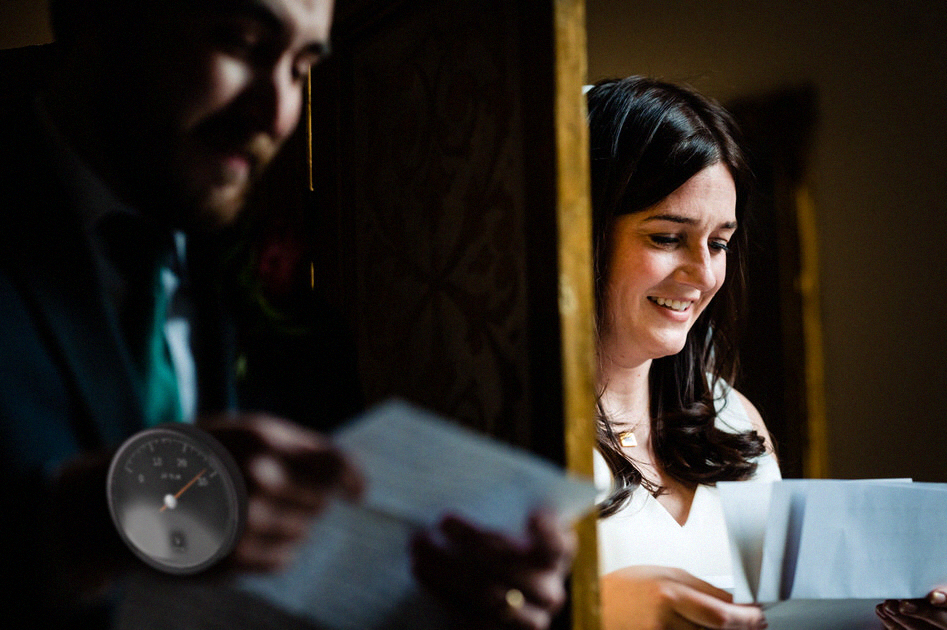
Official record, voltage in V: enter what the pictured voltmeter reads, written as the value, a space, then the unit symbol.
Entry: 28 V
